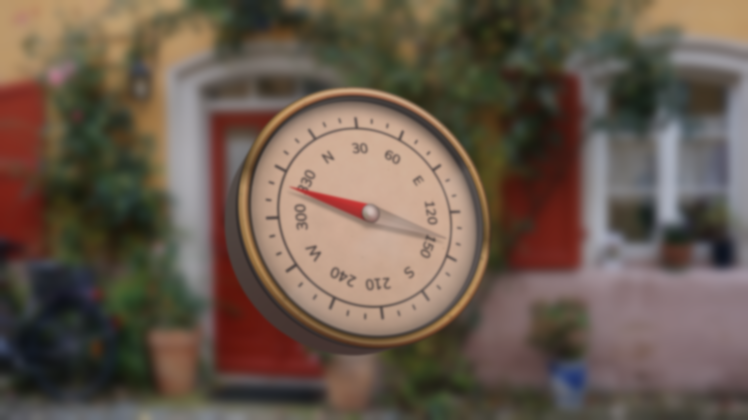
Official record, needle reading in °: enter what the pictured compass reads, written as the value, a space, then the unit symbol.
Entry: 320 °
